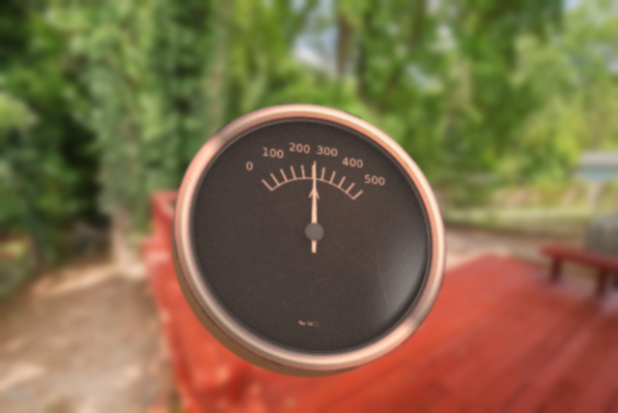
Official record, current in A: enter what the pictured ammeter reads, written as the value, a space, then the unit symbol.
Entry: 250 A
